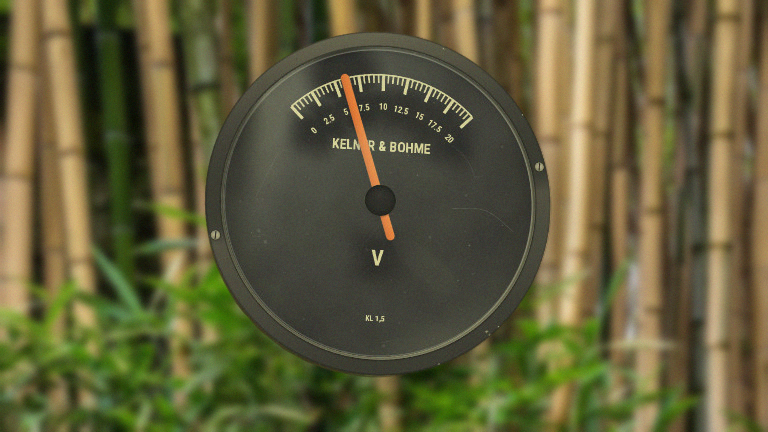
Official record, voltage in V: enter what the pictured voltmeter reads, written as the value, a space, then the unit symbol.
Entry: 6 V
